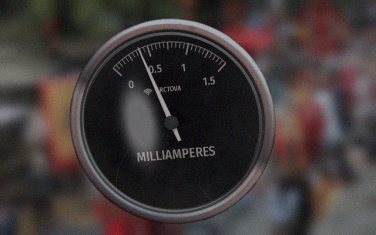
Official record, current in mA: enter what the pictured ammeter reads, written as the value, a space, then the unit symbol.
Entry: 0.4 mA
